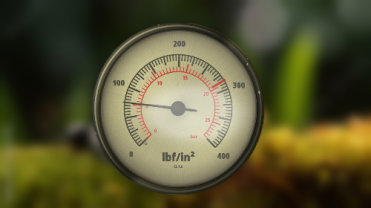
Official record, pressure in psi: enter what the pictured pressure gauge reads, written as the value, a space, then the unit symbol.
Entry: 75 psi
